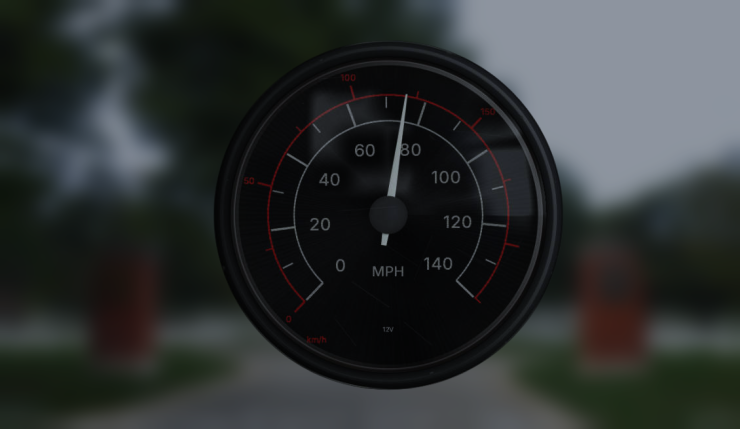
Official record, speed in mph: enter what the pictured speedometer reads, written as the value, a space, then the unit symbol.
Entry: 75 mph
